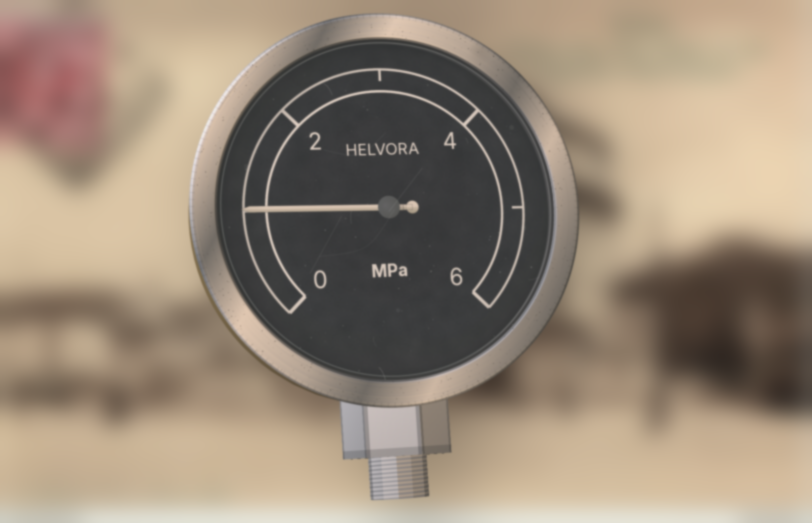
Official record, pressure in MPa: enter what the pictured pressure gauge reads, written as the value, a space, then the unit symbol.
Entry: 1 MPa
